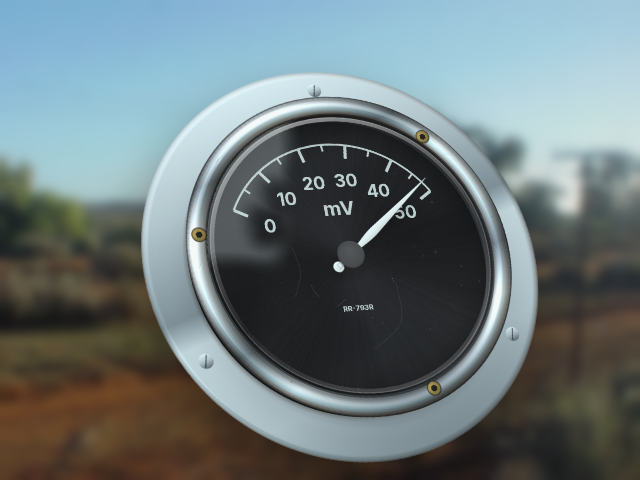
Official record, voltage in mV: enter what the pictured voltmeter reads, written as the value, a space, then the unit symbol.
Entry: 47.5 mV
